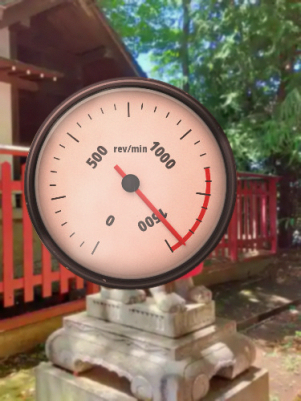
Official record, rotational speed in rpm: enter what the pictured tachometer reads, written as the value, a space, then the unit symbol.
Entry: 1450 rpm
